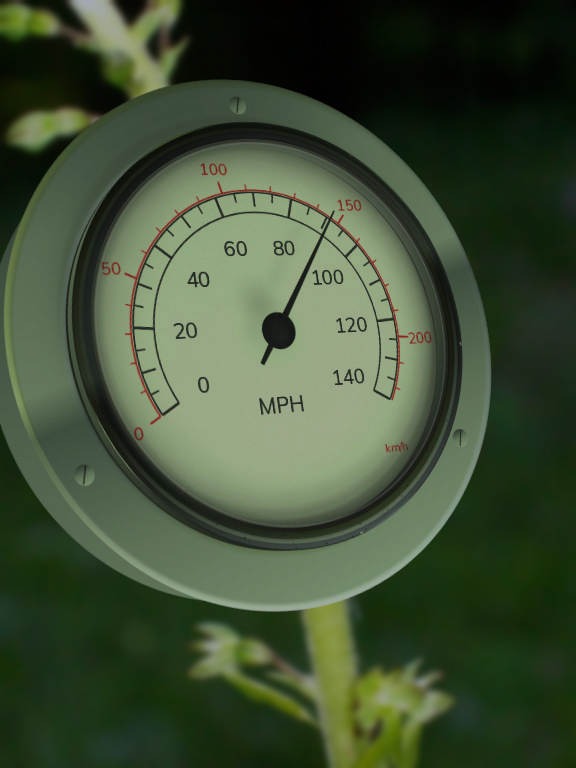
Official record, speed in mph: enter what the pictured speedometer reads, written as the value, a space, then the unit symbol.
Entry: 90 mph
